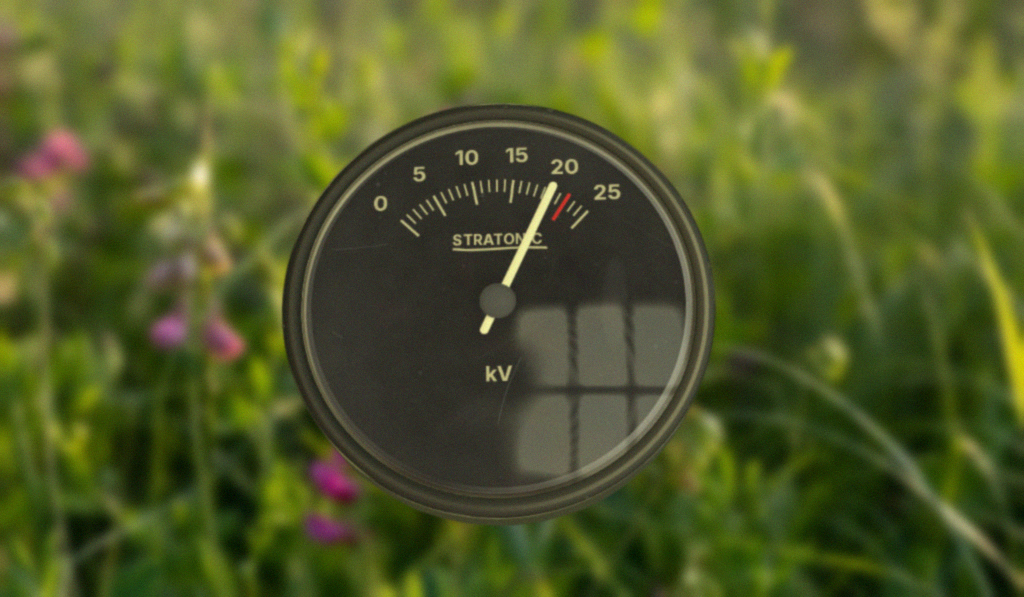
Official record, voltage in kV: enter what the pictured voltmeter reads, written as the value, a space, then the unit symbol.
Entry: 20 kV
